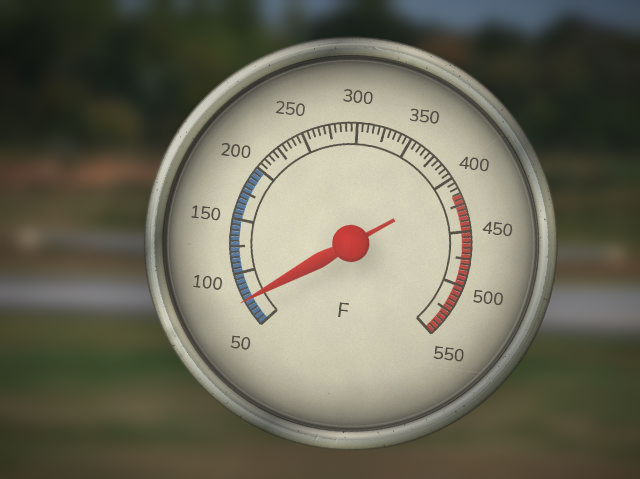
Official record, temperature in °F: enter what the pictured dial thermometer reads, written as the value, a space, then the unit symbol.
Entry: 75 °F
